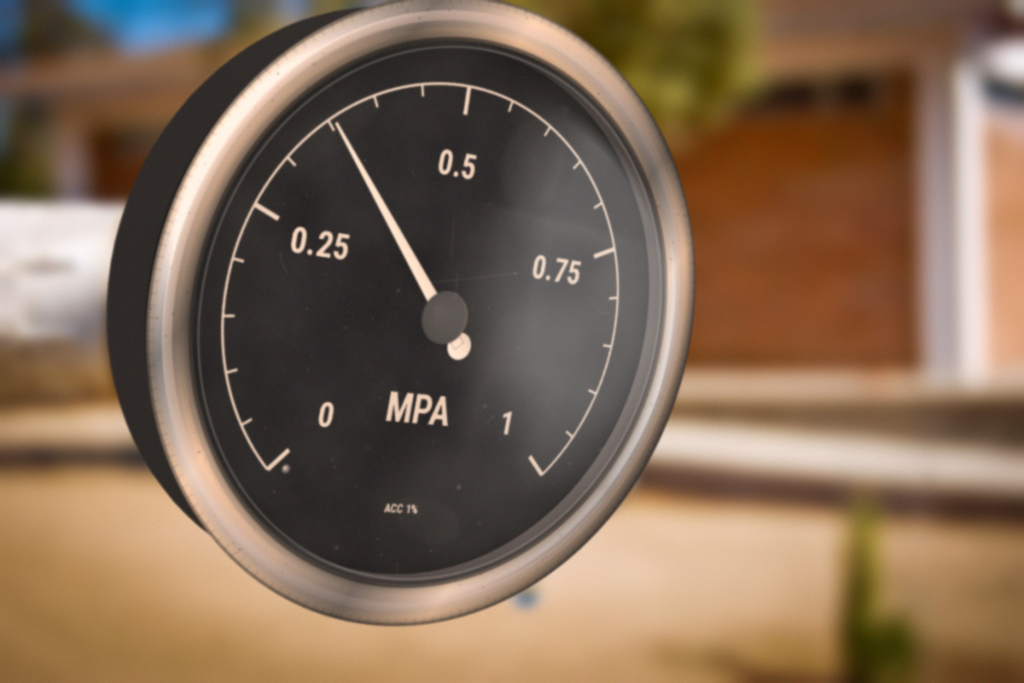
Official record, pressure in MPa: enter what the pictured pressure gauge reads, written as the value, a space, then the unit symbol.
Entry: 0.35 MPa
